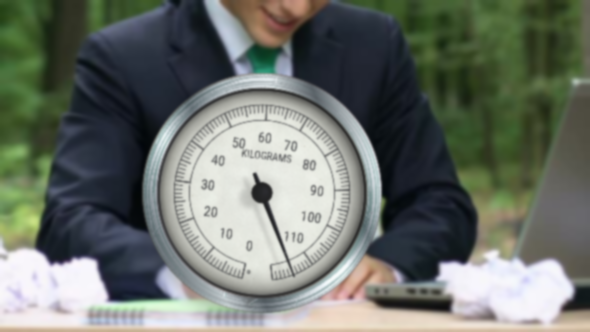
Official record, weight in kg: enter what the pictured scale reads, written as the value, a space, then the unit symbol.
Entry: 115 kg
